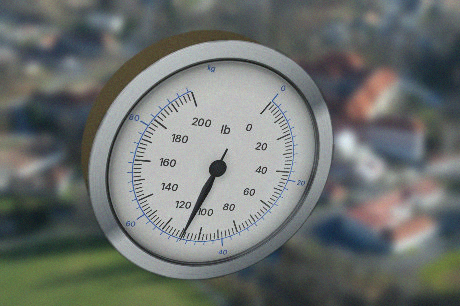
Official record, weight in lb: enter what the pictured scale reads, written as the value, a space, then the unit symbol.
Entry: 110 lb
